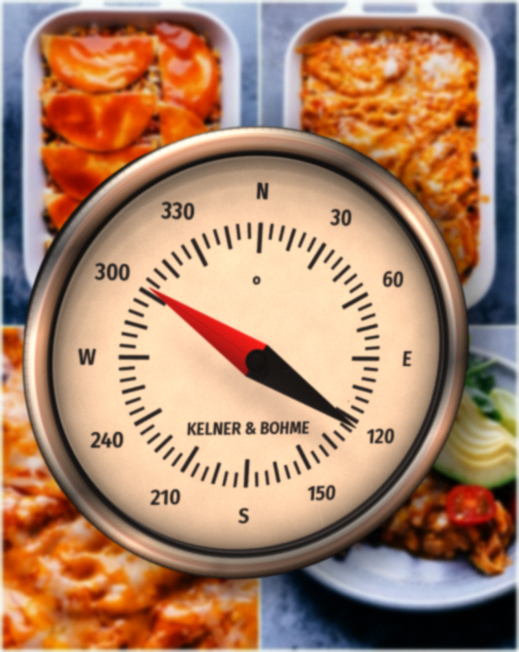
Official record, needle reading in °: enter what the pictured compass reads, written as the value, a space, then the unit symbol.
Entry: 302.5 °
